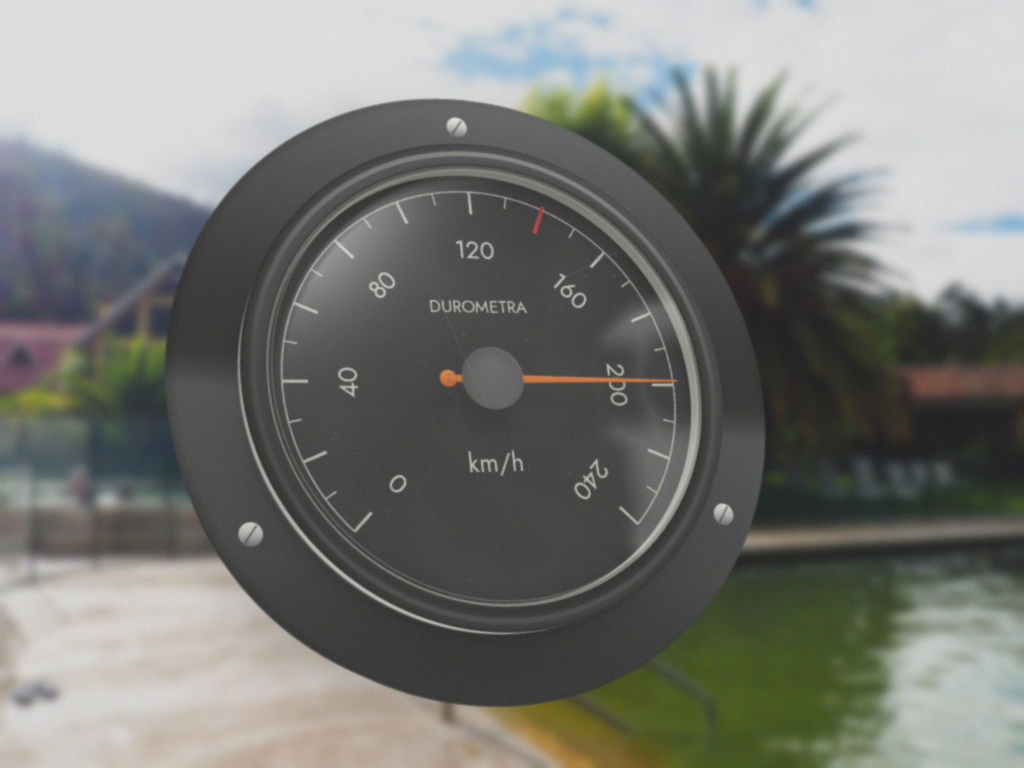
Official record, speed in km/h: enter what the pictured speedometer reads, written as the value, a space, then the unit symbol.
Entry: 200 km/h
